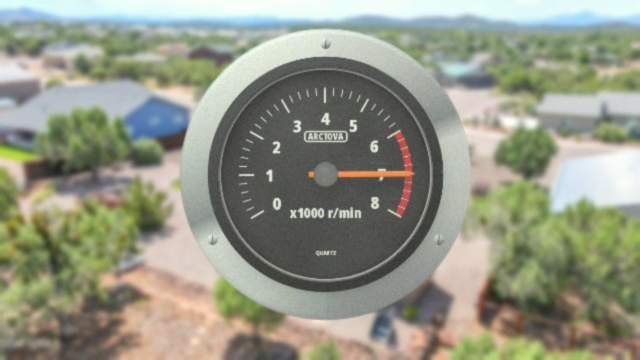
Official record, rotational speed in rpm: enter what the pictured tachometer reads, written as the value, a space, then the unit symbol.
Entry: 7000 rpm
